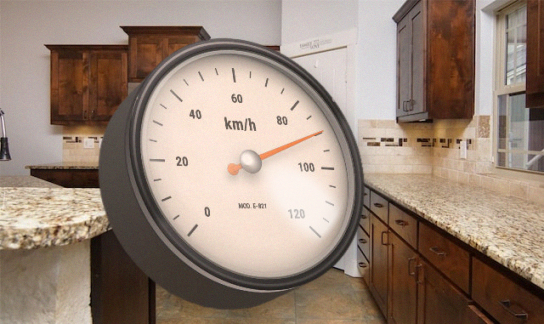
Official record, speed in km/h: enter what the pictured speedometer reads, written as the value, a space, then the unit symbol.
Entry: 90 km/h
